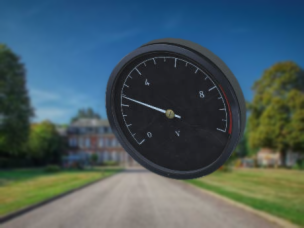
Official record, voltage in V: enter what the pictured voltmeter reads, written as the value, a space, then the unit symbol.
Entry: 2.5 V
